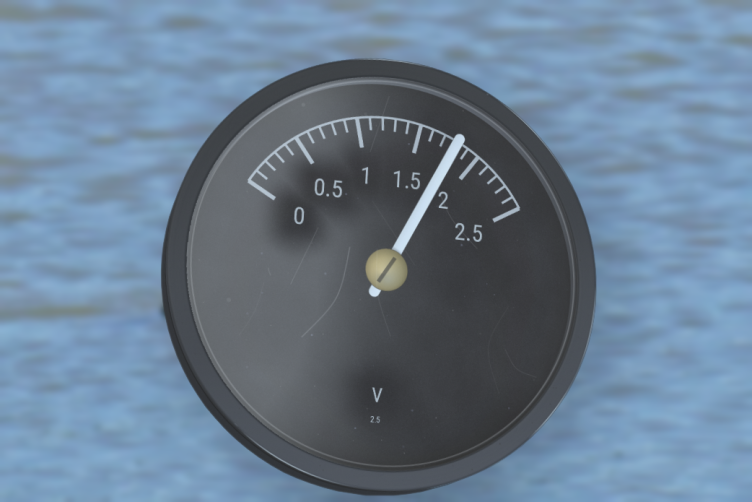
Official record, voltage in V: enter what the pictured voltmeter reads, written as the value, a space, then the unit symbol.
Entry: 1.8 V
